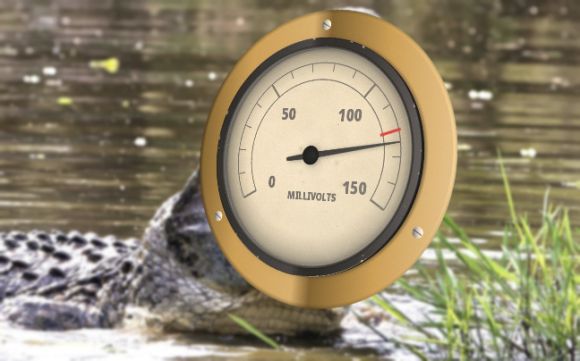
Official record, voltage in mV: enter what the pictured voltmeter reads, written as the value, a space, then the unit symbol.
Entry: 125 mV
